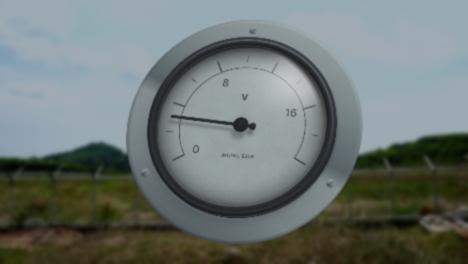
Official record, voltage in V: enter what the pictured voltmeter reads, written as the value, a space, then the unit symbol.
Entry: 3 V
